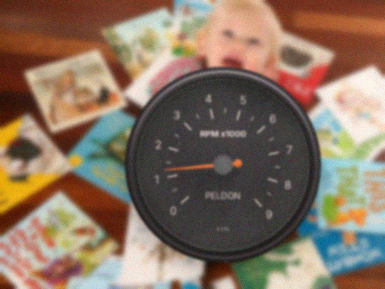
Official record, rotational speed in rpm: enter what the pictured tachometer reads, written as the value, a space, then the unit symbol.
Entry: 1250 rpm
